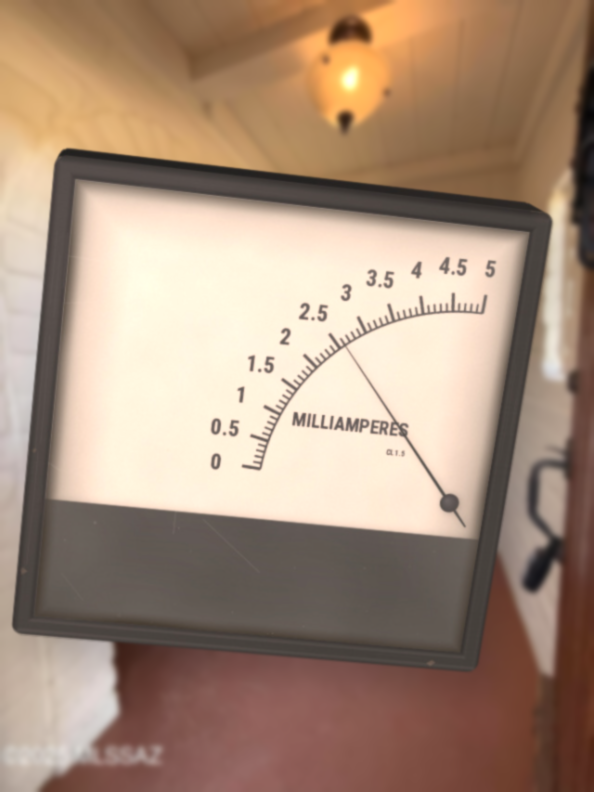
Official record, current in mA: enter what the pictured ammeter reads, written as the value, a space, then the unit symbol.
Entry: 2.6 mA
